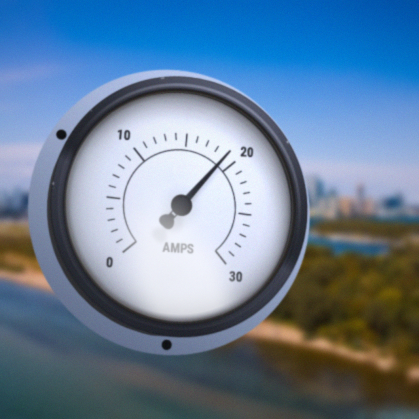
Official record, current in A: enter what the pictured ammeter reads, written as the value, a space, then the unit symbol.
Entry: 19 A
